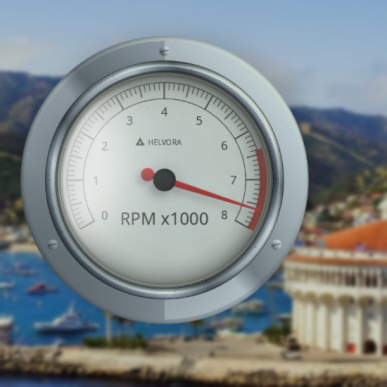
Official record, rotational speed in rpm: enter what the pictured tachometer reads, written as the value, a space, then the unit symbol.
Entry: 7600 rpm
